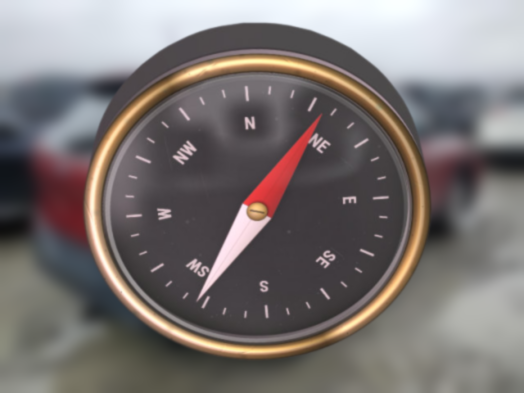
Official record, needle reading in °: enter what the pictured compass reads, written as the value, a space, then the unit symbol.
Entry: 35 °
